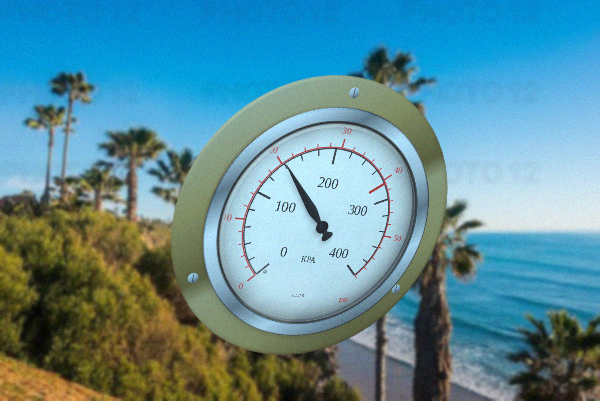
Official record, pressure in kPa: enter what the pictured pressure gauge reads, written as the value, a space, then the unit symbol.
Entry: 140 kPa
